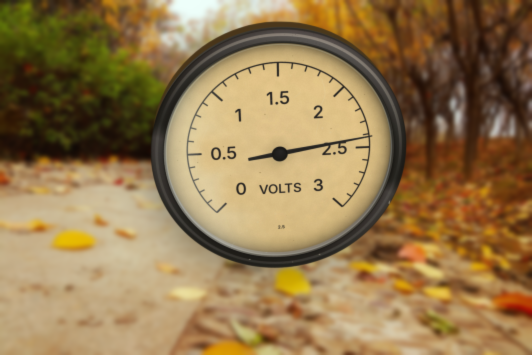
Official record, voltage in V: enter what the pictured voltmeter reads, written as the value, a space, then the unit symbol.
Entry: 2.4 V
